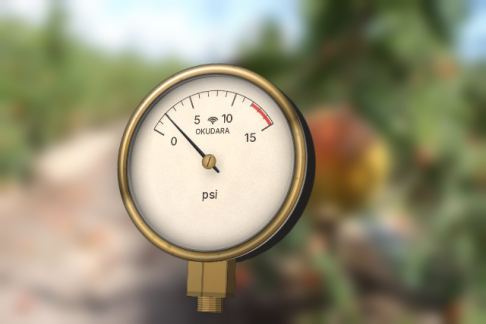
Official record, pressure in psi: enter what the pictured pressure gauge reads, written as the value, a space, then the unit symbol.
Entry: 2 psi
